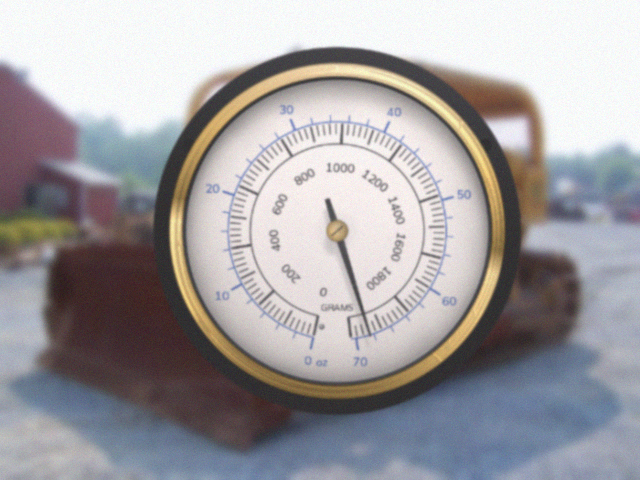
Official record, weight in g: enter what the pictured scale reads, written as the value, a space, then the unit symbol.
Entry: 1940 g
